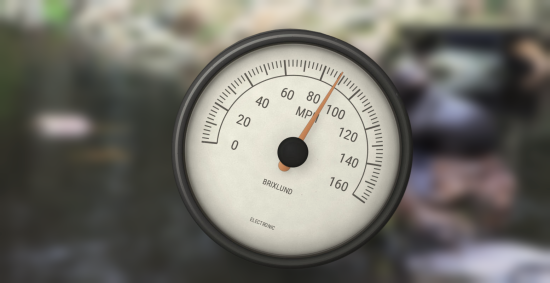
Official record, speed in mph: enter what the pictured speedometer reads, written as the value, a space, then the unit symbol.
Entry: 88 mph
